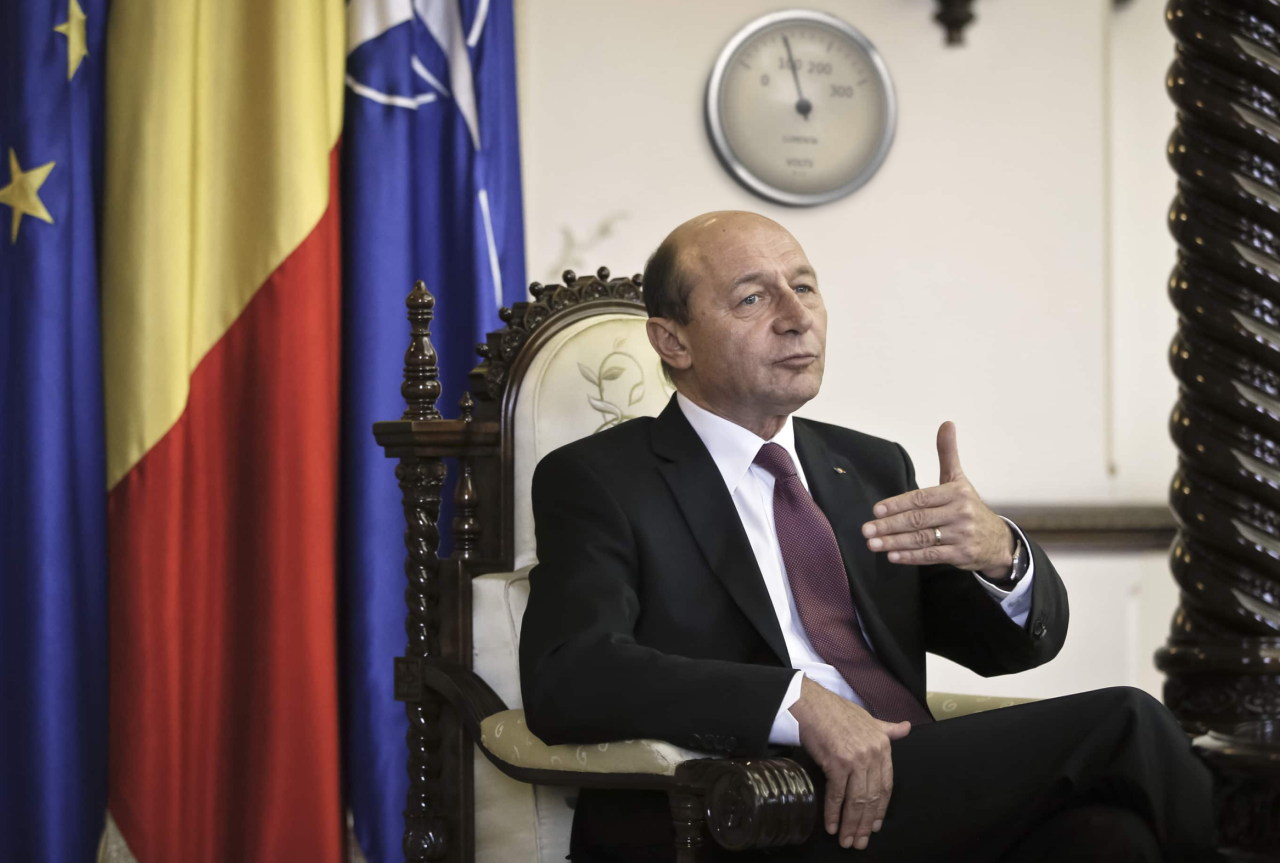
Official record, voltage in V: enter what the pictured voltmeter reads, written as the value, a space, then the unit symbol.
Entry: 100 V
